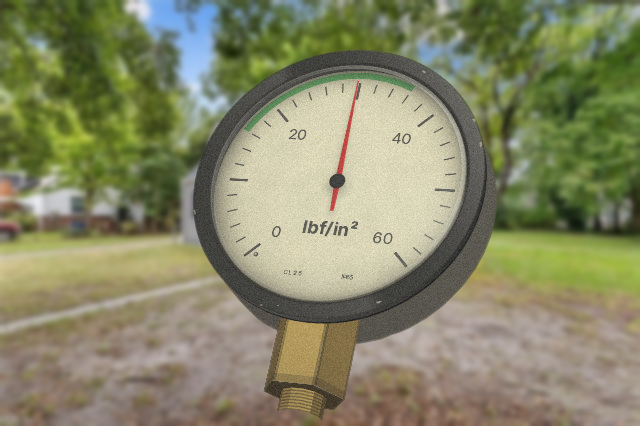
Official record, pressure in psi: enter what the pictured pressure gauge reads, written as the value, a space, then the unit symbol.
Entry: 30 psi
